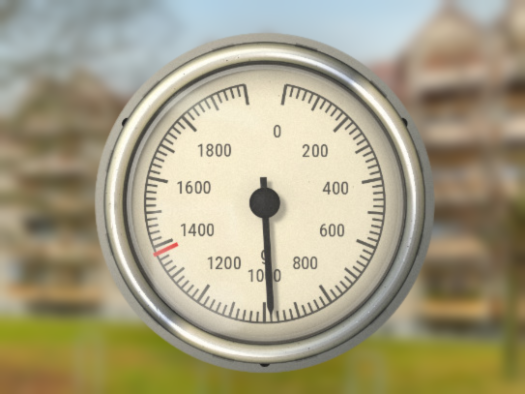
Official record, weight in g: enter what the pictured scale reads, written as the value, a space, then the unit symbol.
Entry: 980 g
